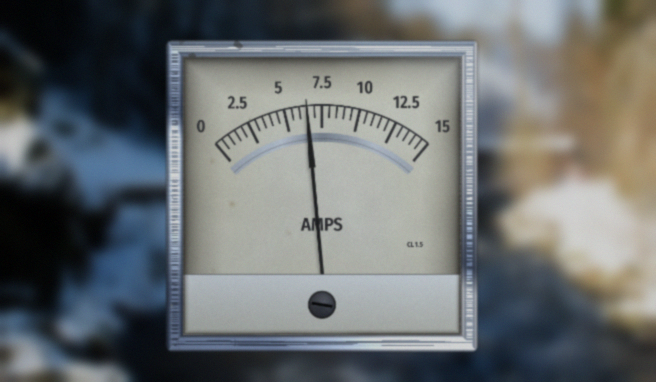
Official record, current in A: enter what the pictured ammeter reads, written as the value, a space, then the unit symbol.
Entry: 6.5 A
